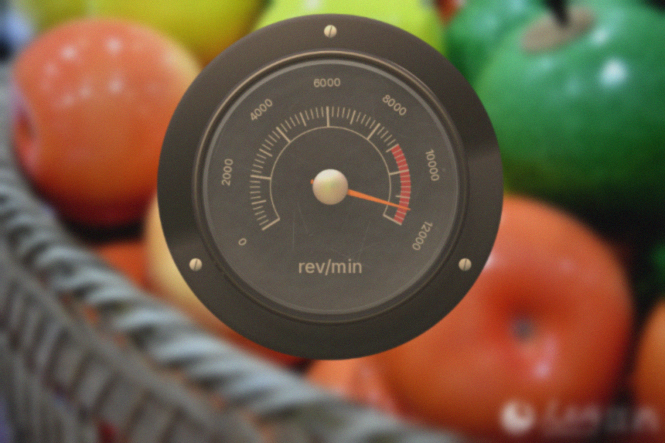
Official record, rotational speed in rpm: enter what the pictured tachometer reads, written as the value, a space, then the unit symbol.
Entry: 11400 rpm
